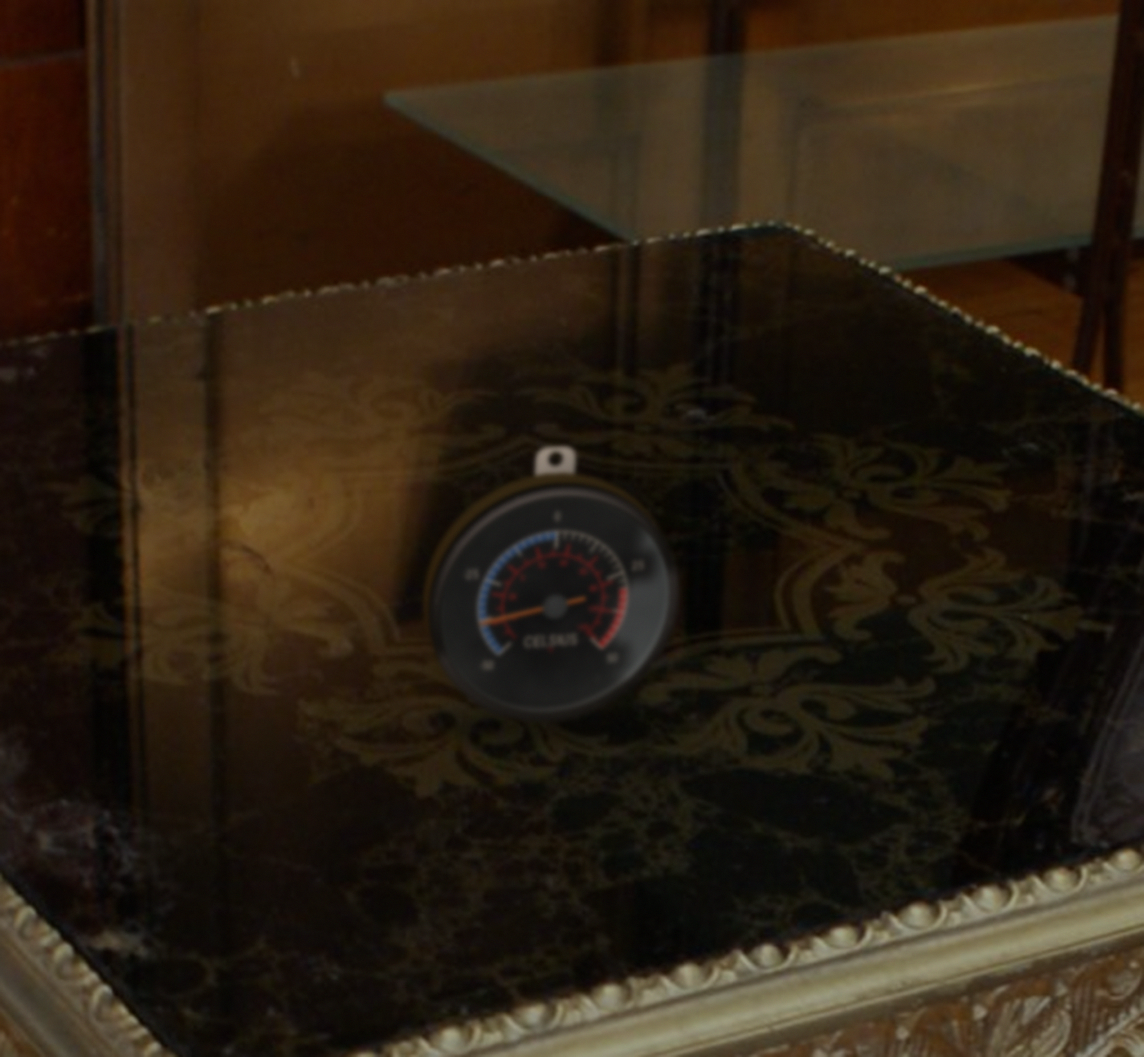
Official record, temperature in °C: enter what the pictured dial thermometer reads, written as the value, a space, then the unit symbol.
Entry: -37.5 °C
